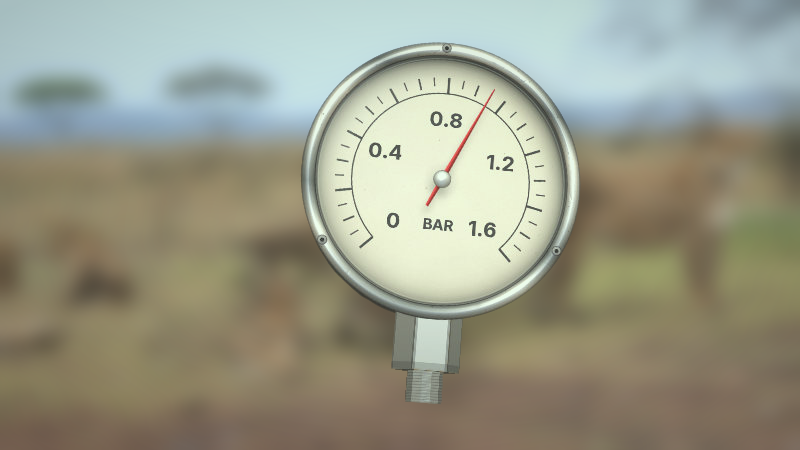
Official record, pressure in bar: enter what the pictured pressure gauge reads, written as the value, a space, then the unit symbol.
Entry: 0.95 bar
